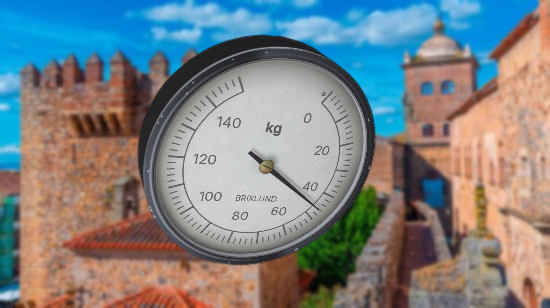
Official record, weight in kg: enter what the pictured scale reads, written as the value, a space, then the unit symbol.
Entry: 46 kg
